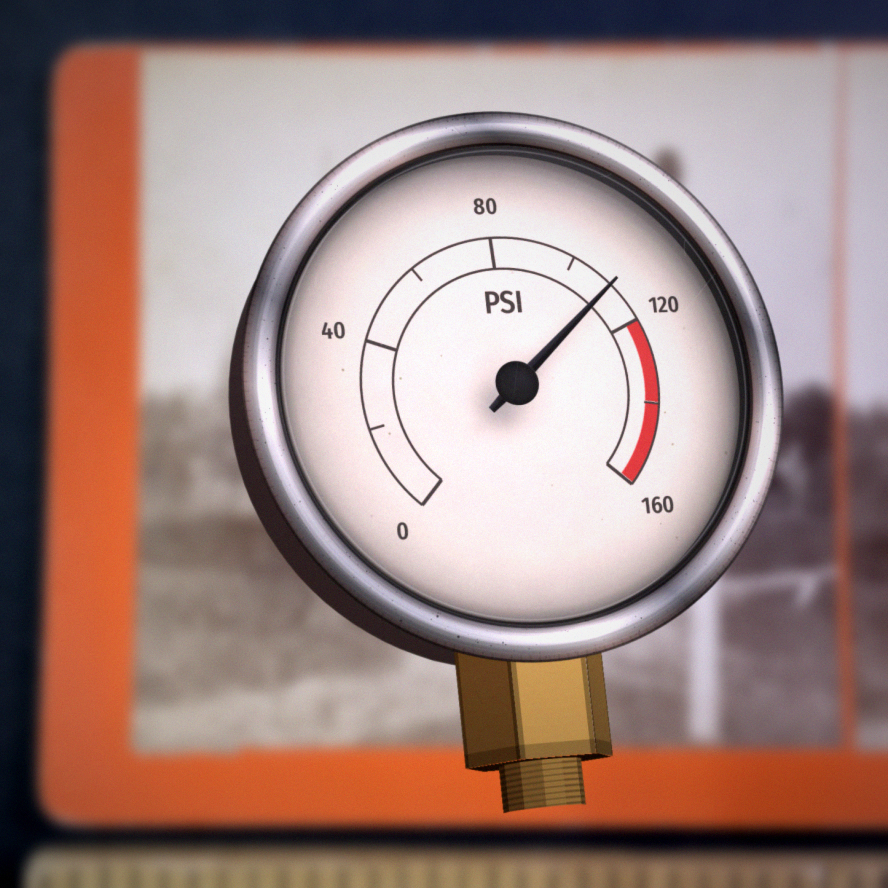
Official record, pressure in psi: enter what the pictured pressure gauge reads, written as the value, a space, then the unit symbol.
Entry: 110 psi
